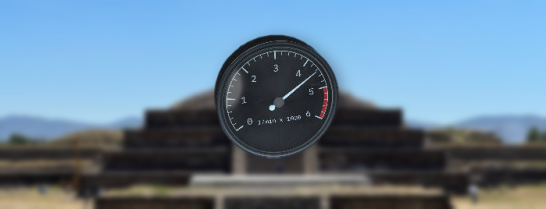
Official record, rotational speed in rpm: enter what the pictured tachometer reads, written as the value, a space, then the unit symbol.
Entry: 4400 rpm
